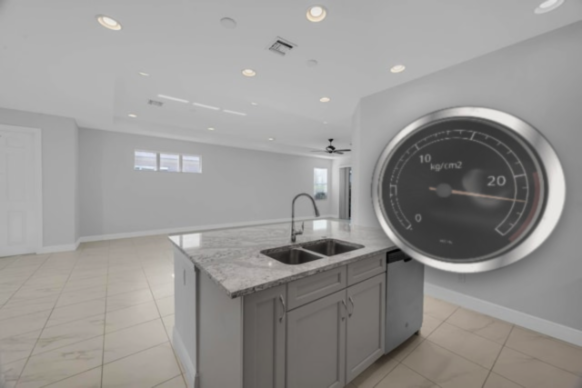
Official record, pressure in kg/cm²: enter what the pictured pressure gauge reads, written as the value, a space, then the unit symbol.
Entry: 22 kg/cm²
